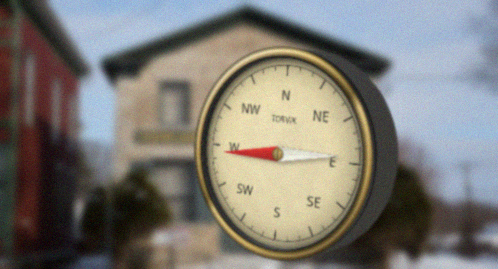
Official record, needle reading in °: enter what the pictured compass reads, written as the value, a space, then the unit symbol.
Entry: 265 °
